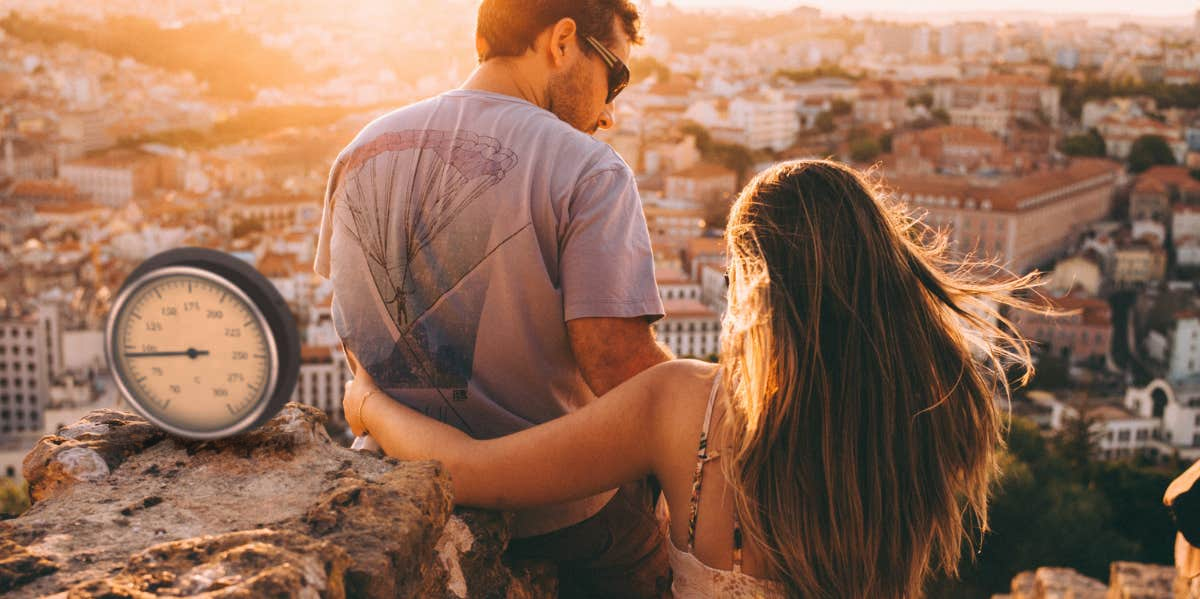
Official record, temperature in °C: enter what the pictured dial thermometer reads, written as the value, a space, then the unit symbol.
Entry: 95 °C
